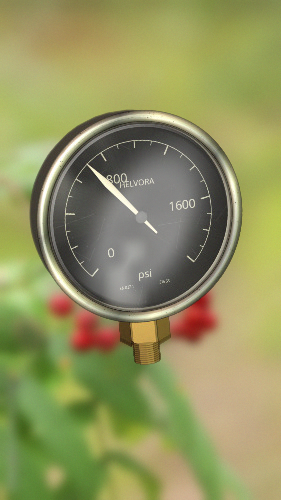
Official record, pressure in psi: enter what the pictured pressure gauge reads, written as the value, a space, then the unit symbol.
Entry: 700 psi
